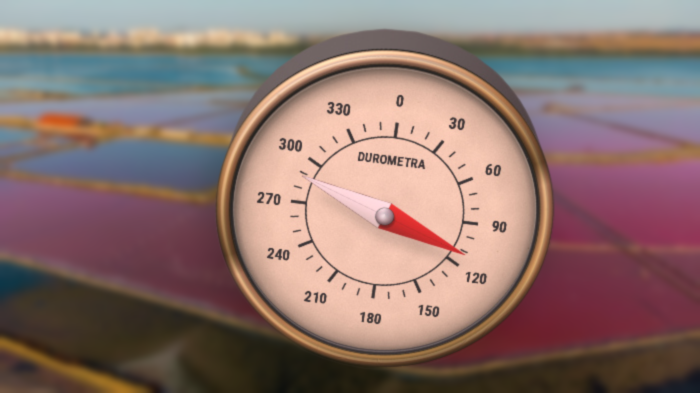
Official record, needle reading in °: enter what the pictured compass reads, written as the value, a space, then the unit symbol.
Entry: 110 °
